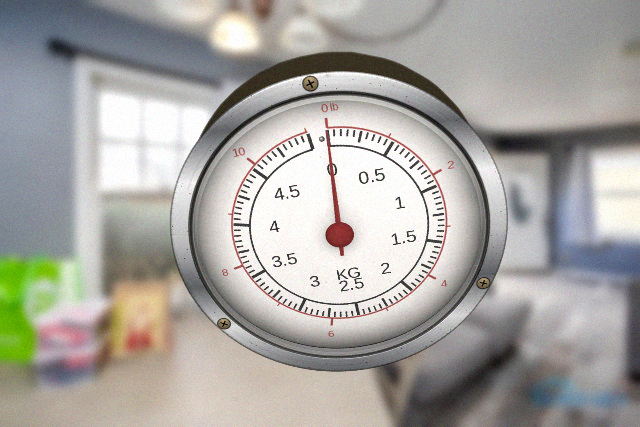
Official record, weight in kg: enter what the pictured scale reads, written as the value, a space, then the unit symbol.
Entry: 0 kg
